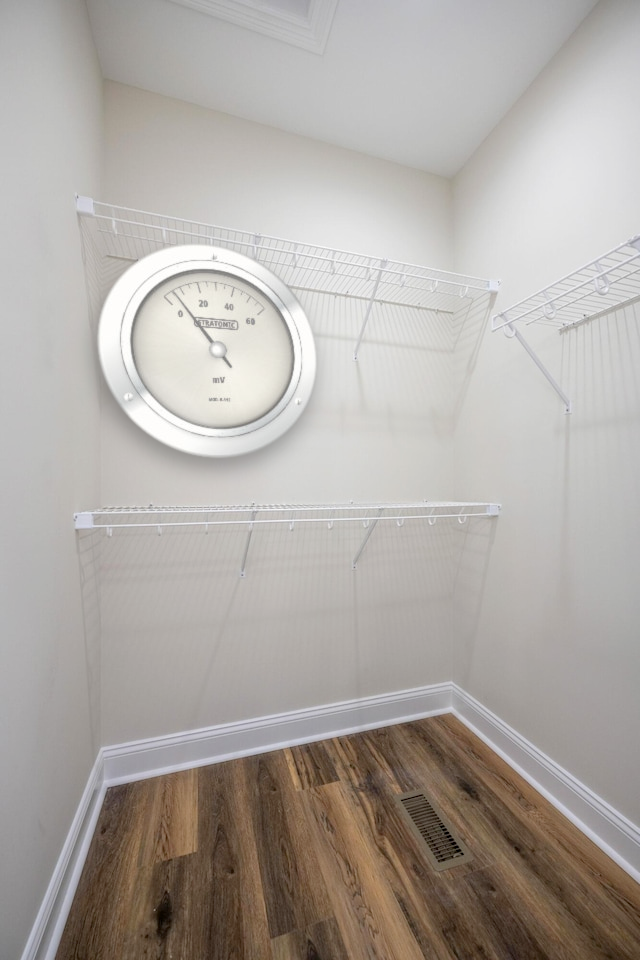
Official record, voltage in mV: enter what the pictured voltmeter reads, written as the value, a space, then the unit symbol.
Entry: 5 mV
